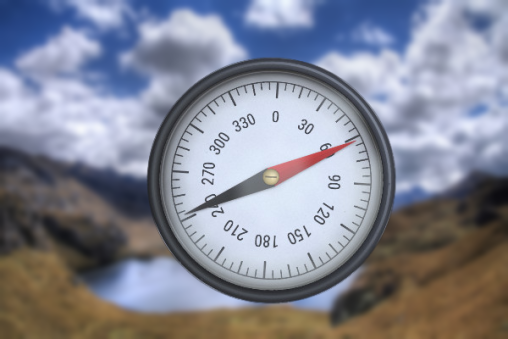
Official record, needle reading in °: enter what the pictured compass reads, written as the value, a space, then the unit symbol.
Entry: 62.5 °
